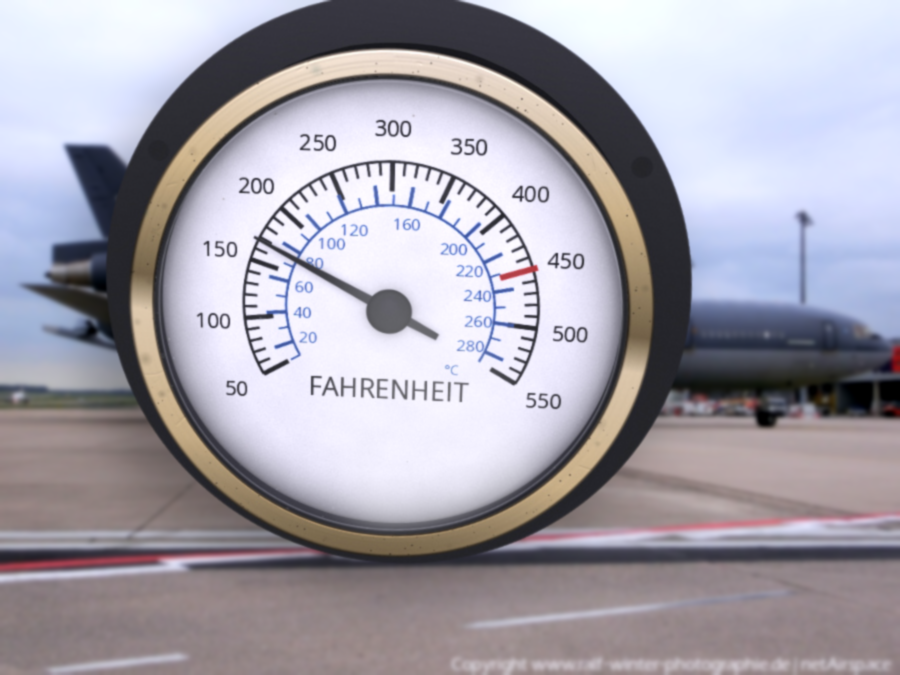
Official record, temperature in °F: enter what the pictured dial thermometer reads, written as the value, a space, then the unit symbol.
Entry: 170 °F
